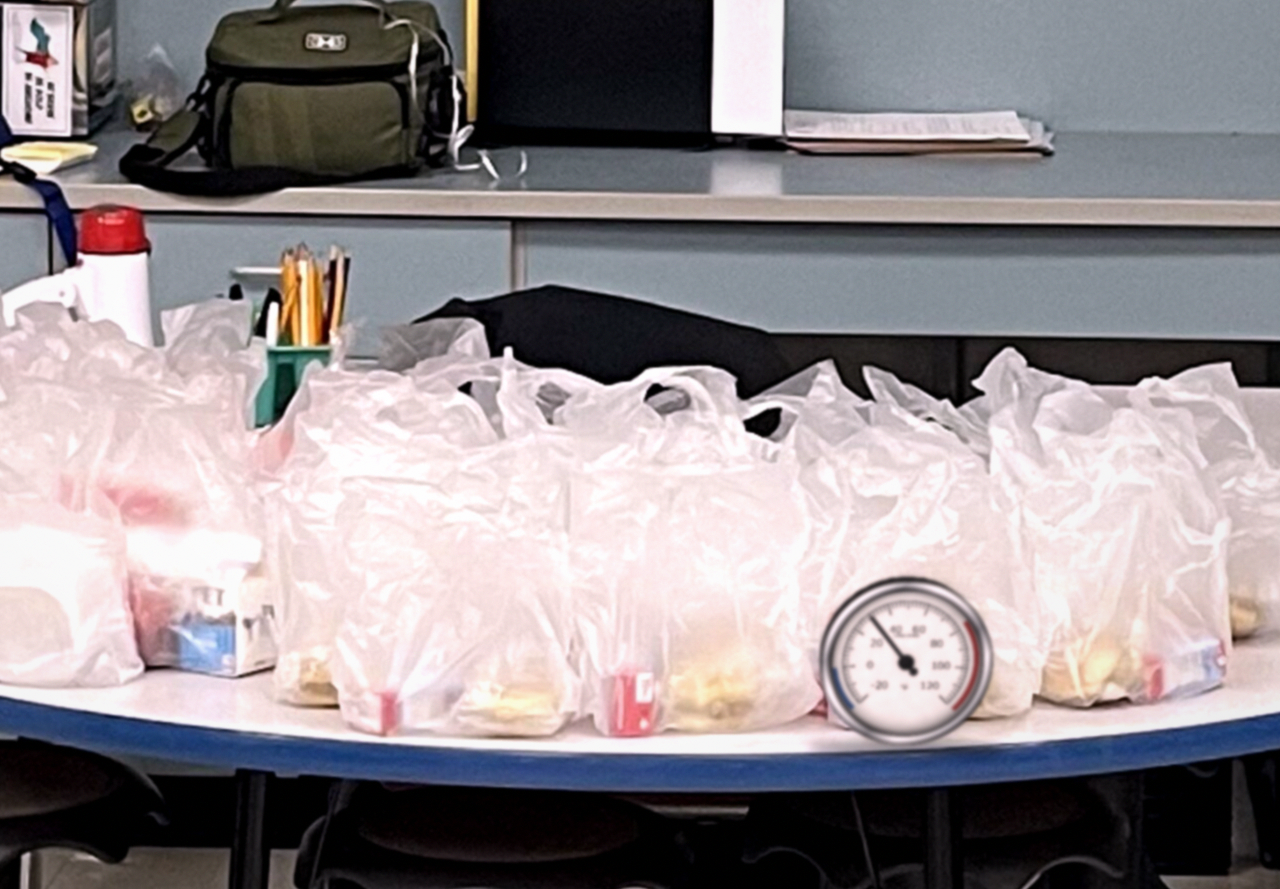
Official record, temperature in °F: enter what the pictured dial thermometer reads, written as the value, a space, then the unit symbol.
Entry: 30 °F
